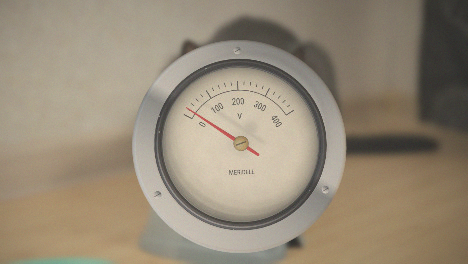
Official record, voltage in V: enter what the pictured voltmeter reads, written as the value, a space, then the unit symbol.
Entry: 20 V
